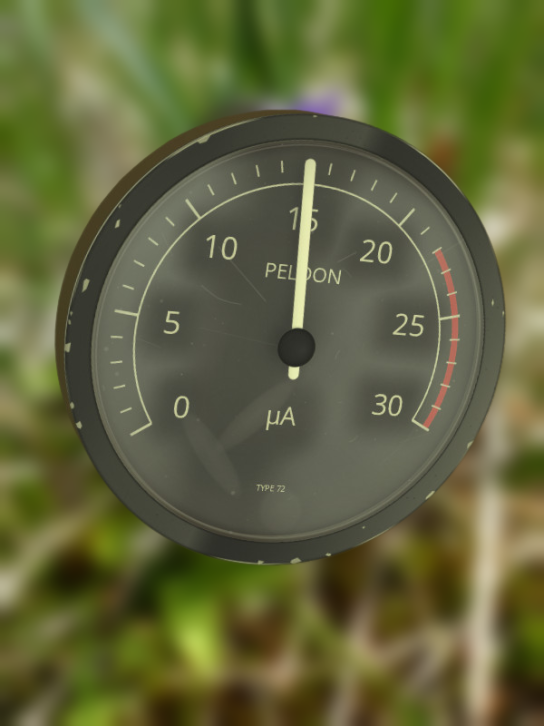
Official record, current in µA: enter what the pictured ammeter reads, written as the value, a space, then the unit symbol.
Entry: 15 µA
